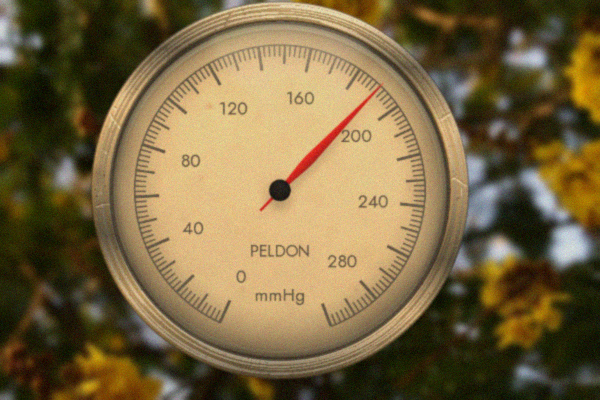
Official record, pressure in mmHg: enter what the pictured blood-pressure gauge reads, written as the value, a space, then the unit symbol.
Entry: 190 mmHg
